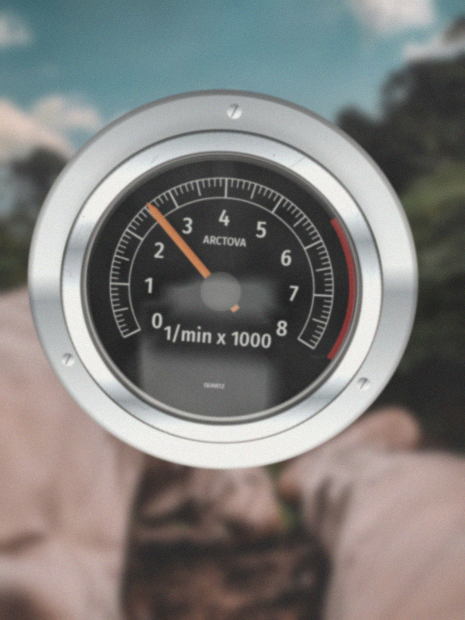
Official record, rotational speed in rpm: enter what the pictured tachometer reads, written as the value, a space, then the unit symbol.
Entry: 2600 rpm
